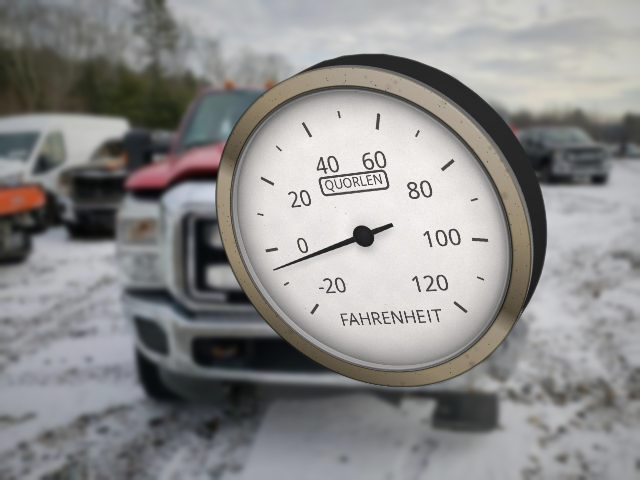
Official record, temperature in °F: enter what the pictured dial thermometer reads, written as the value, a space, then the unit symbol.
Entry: -5 °F
